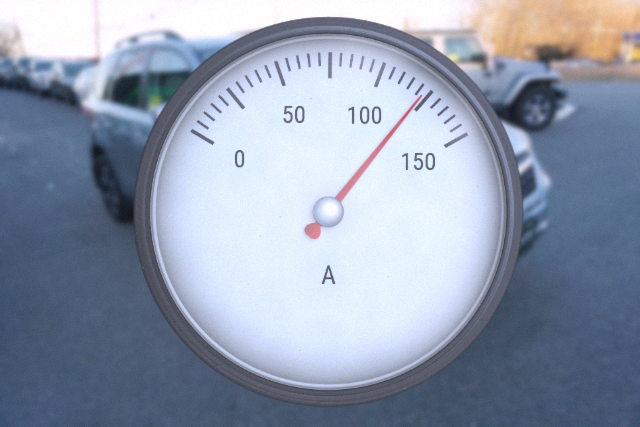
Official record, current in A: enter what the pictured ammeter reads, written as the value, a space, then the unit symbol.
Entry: 122.5 A
